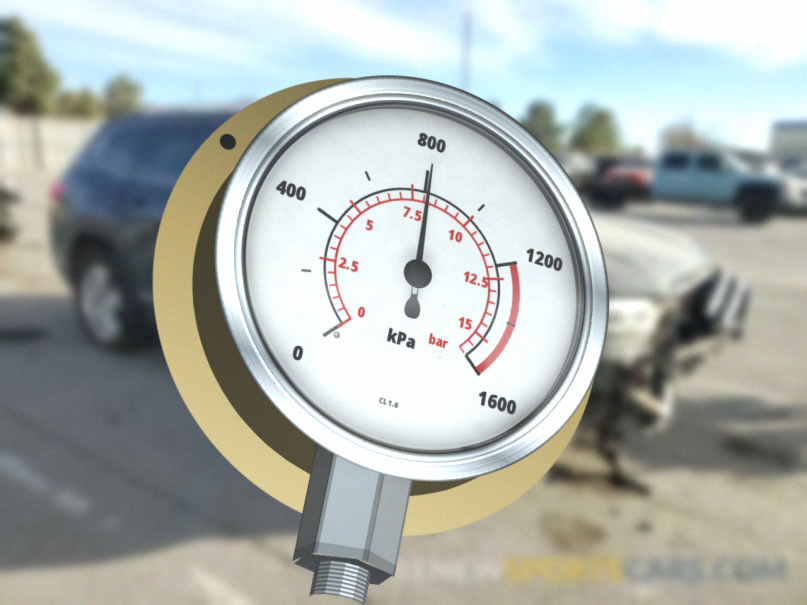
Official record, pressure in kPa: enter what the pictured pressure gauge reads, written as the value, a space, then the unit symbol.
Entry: 800 kPa
